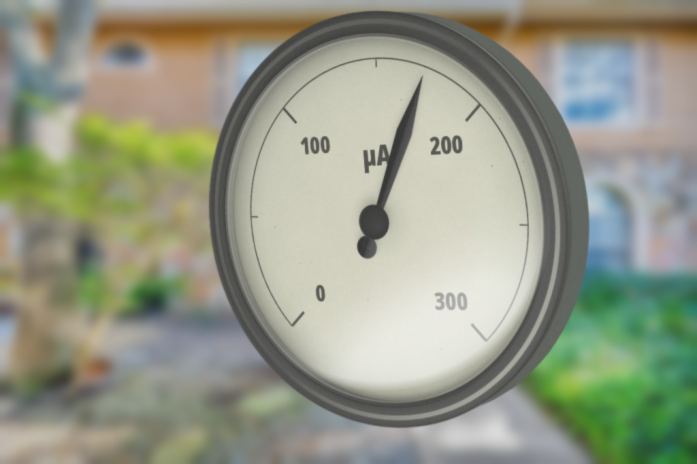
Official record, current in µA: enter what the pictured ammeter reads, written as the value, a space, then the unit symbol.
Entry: 175 µA
